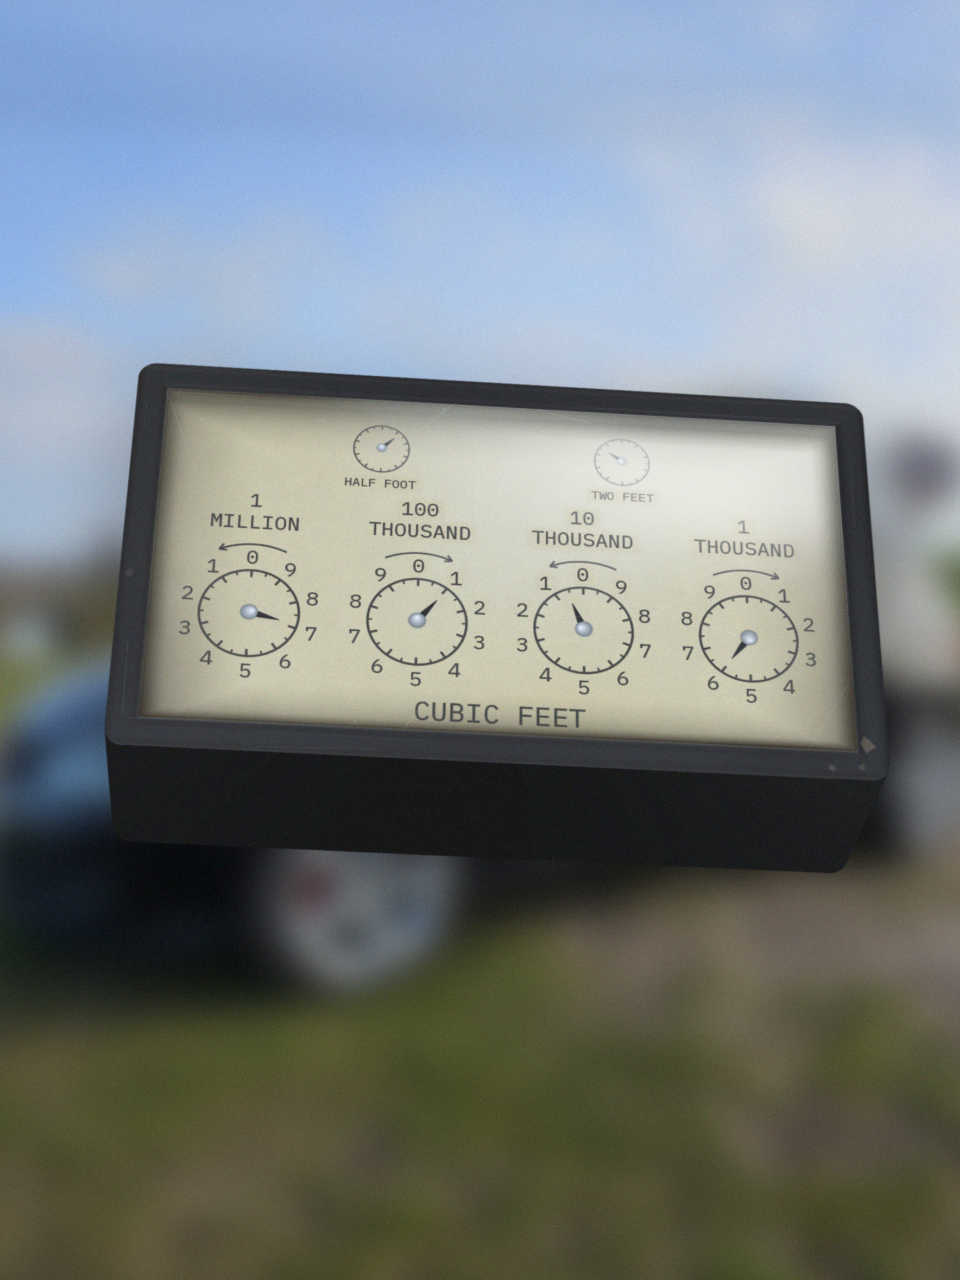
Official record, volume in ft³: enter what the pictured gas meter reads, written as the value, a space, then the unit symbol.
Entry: 710600 ft³
